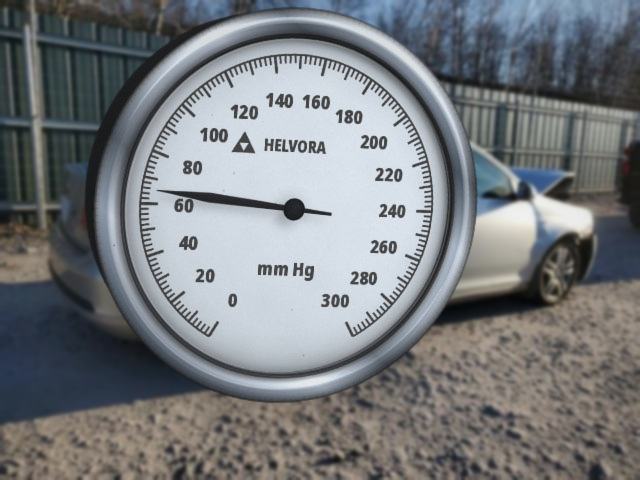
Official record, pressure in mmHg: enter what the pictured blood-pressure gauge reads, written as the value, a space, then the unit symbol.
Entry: 66 mmHg
